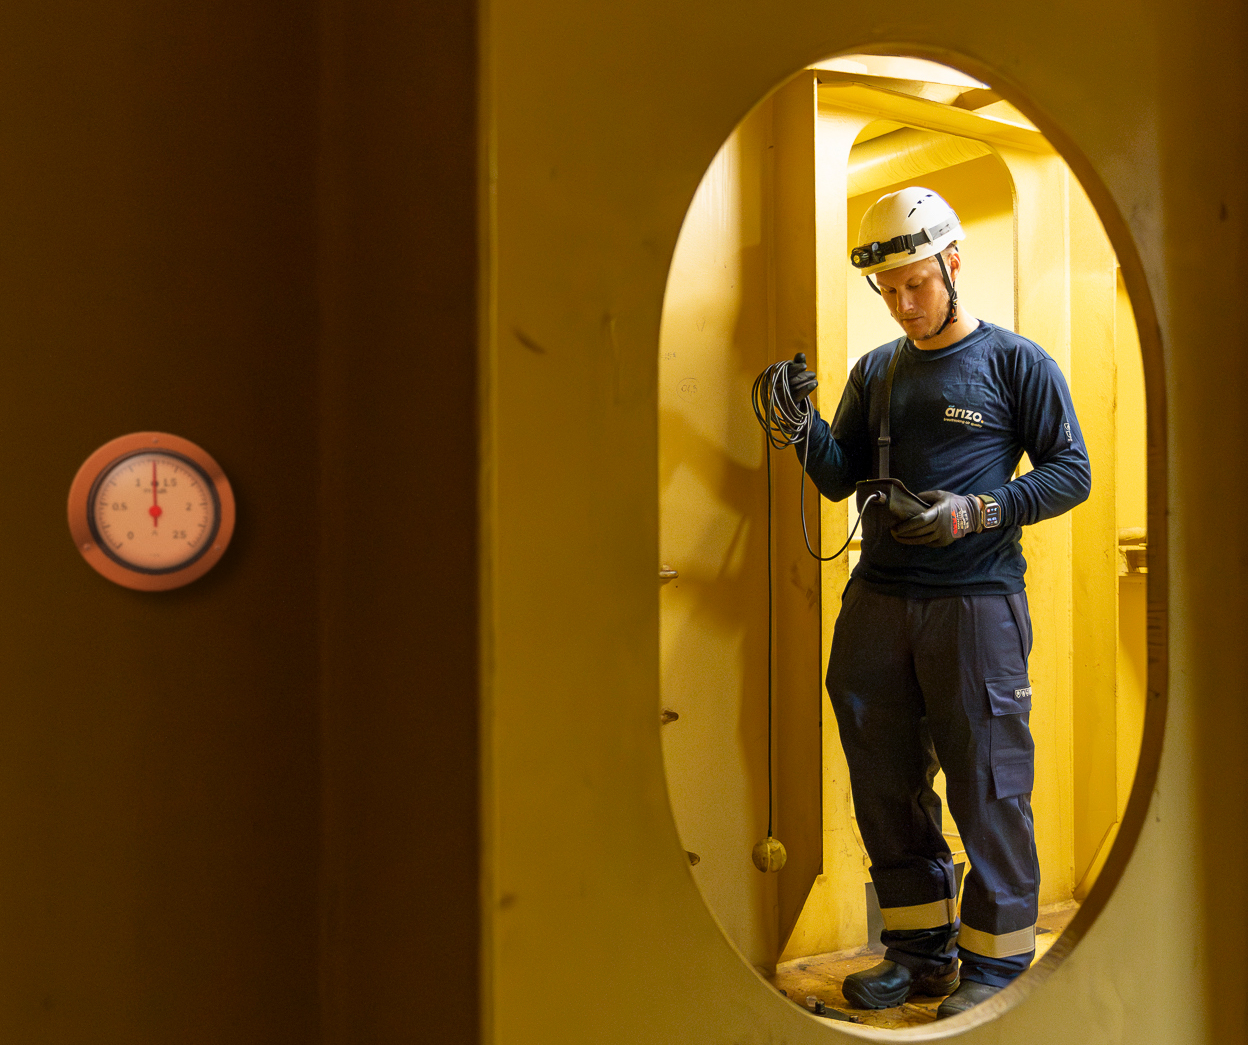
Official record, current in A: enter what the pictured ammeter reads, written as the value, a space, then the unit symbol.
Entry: 1.25 A
